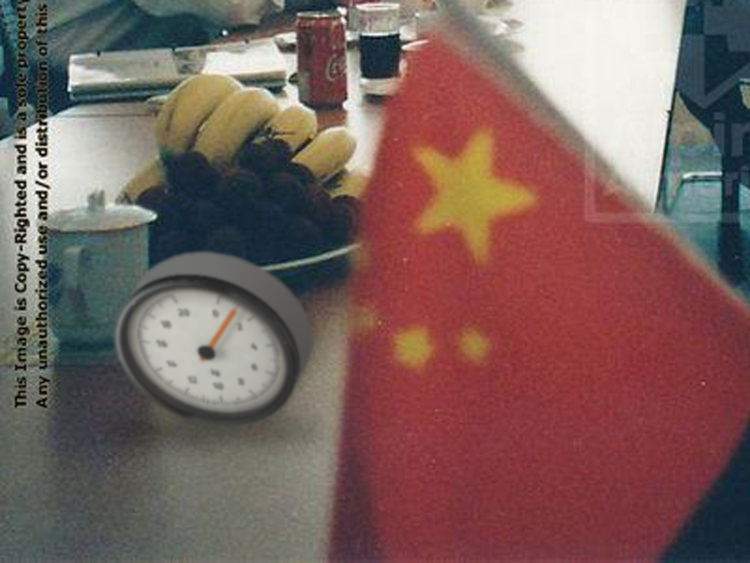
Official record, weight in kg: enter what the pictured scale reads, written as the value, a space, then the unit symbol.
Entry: 1 kg
